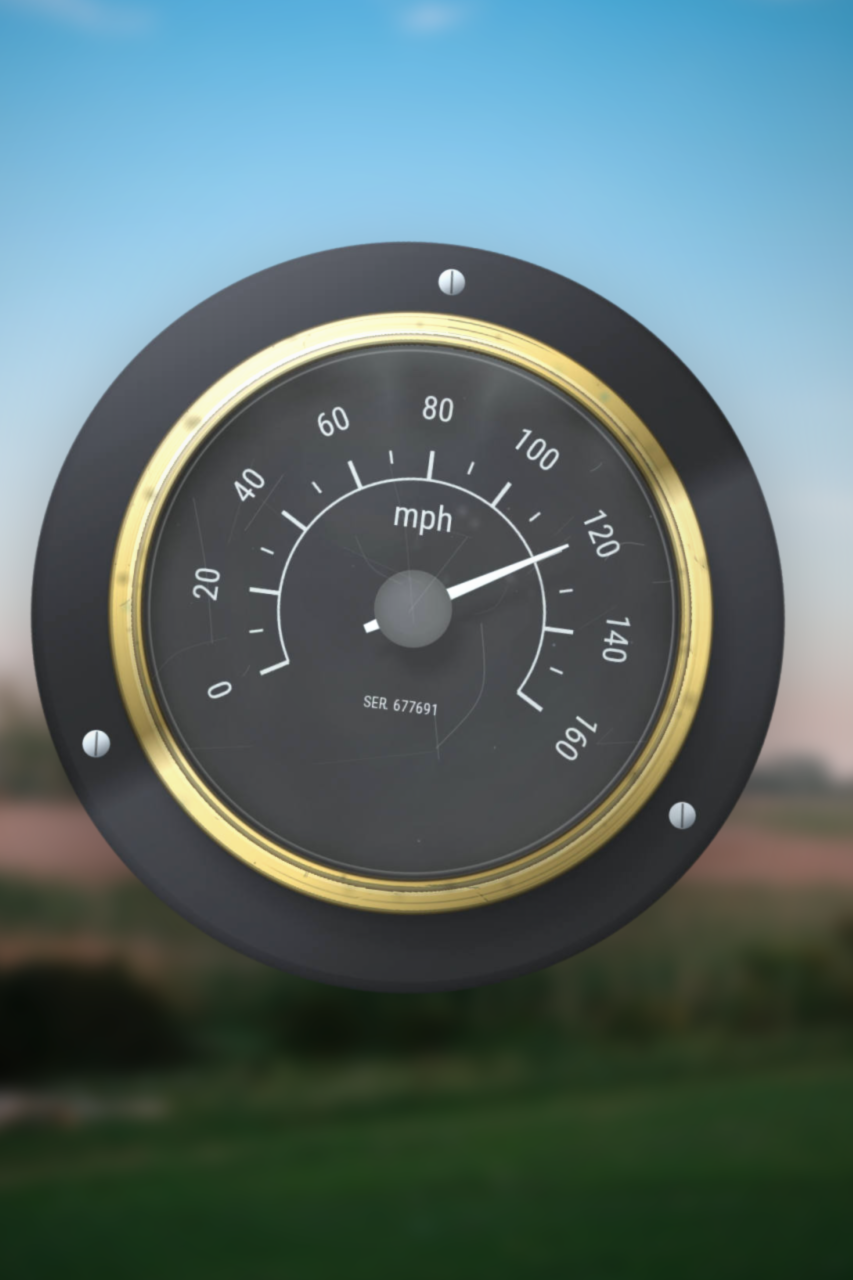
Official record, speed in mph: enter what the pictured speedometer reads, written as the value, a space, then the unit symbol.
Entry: 120 mph
